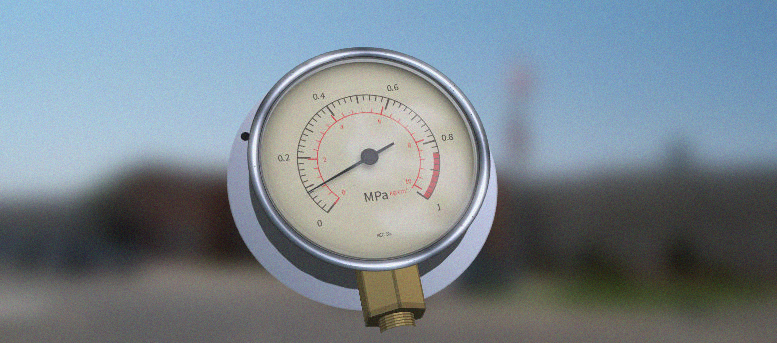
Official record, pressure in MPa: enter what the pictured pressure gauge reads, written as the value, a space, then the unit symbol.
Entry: 0.08 MPa
